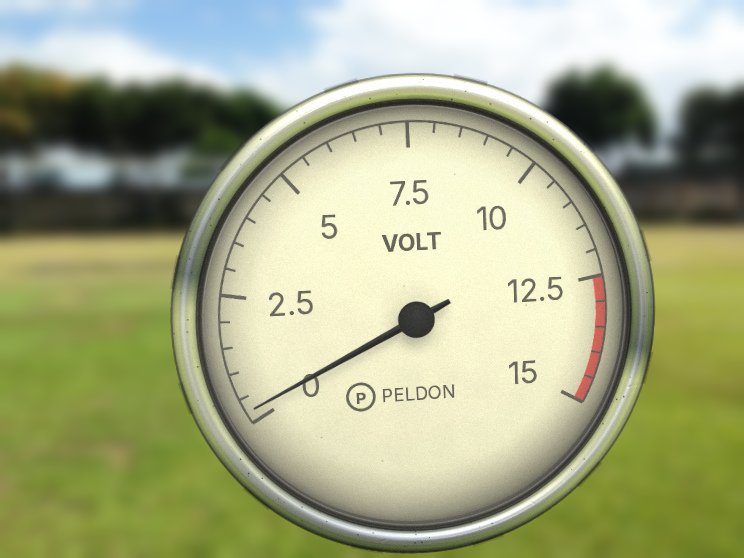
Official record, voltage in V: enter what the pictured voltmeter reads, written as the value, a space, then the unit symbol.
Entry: 0.25 V
